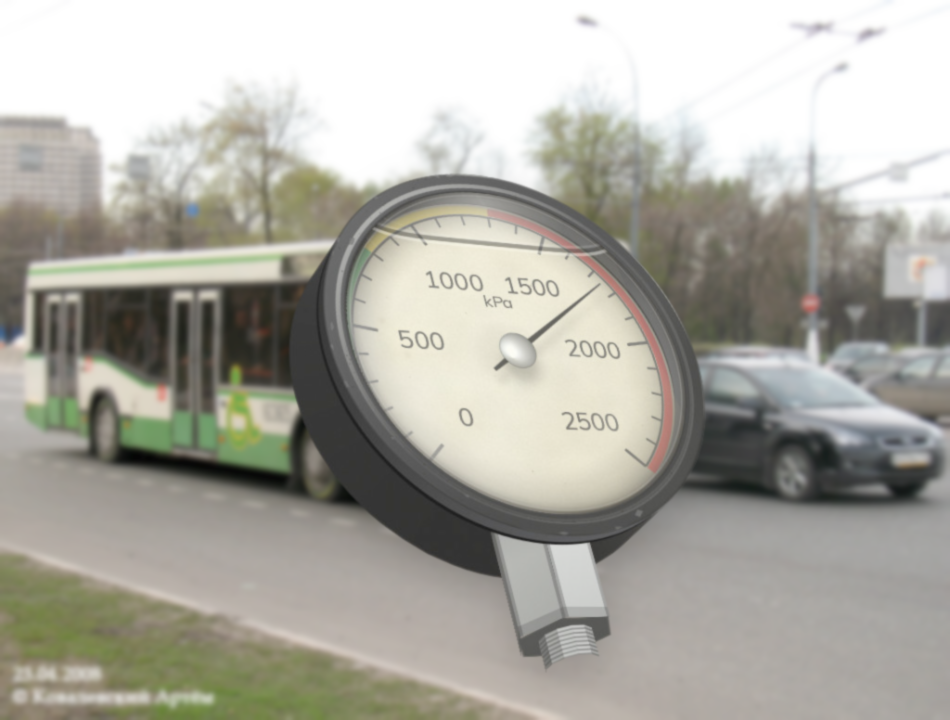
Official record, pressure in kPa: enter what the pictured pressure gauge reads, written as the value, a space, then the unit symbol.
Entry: 1750 kPa
